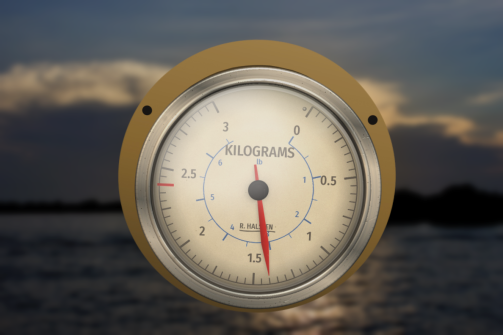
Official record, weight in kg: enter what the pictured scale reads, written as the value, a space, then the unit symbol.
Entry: 1.4 kg
